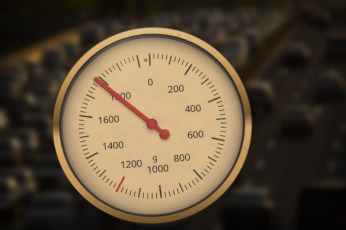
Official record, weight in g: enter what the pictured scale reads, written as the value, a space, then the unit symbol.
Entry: 1780 g
